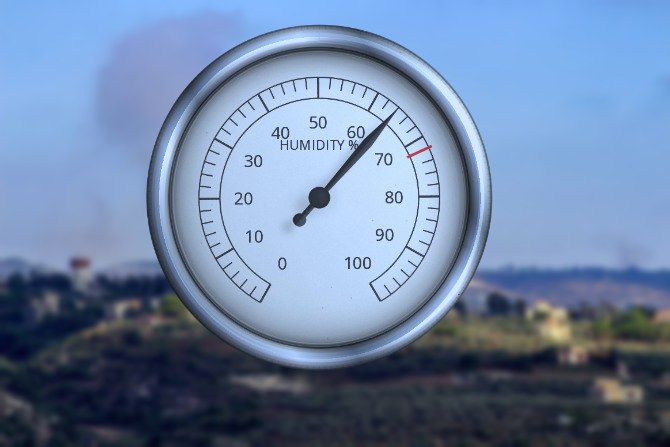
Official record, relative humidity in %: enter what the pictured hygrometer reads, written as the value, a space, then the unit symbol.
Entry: 64 %
